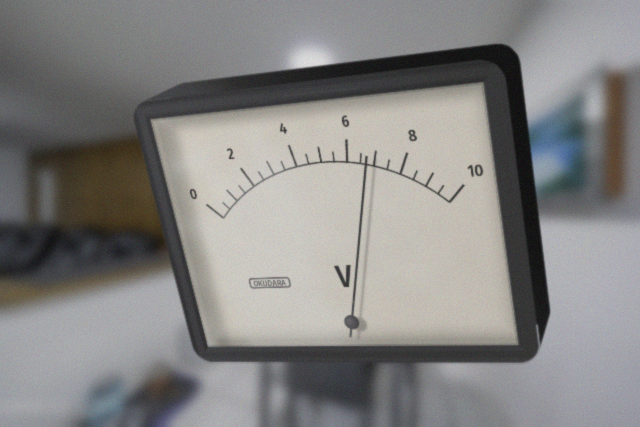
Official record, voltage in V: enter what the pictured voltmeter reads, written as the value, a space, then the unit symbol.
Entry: 6.75 V
